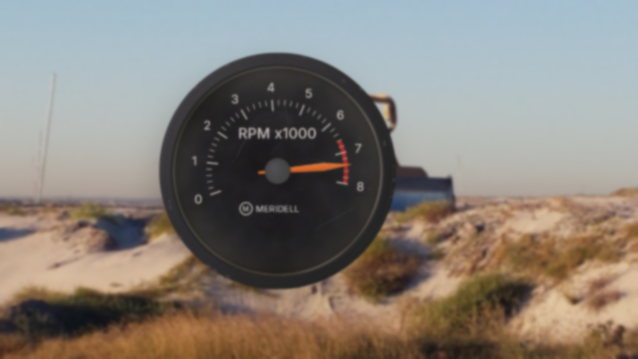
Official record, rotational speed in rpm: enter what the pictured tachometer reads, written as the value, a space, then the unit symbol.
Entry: 7400 rpm
